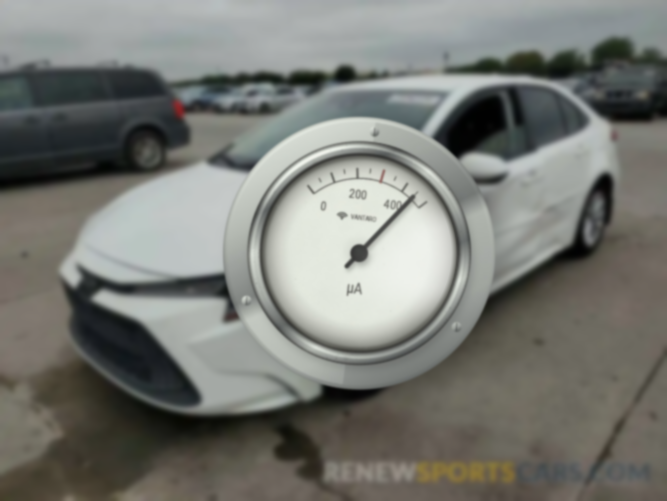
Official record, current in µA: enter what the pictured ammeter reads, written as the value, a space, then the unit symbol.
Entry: 450 µA
